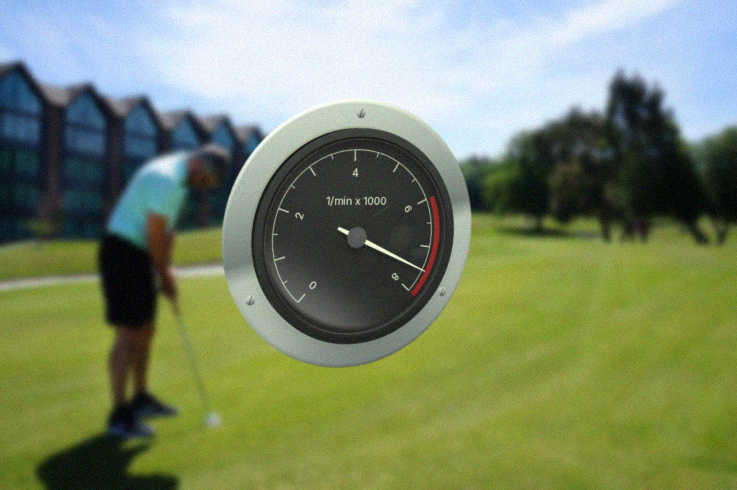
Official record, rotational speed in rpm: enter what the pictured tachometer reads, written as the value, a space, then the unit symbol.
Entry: 7500 rpm
